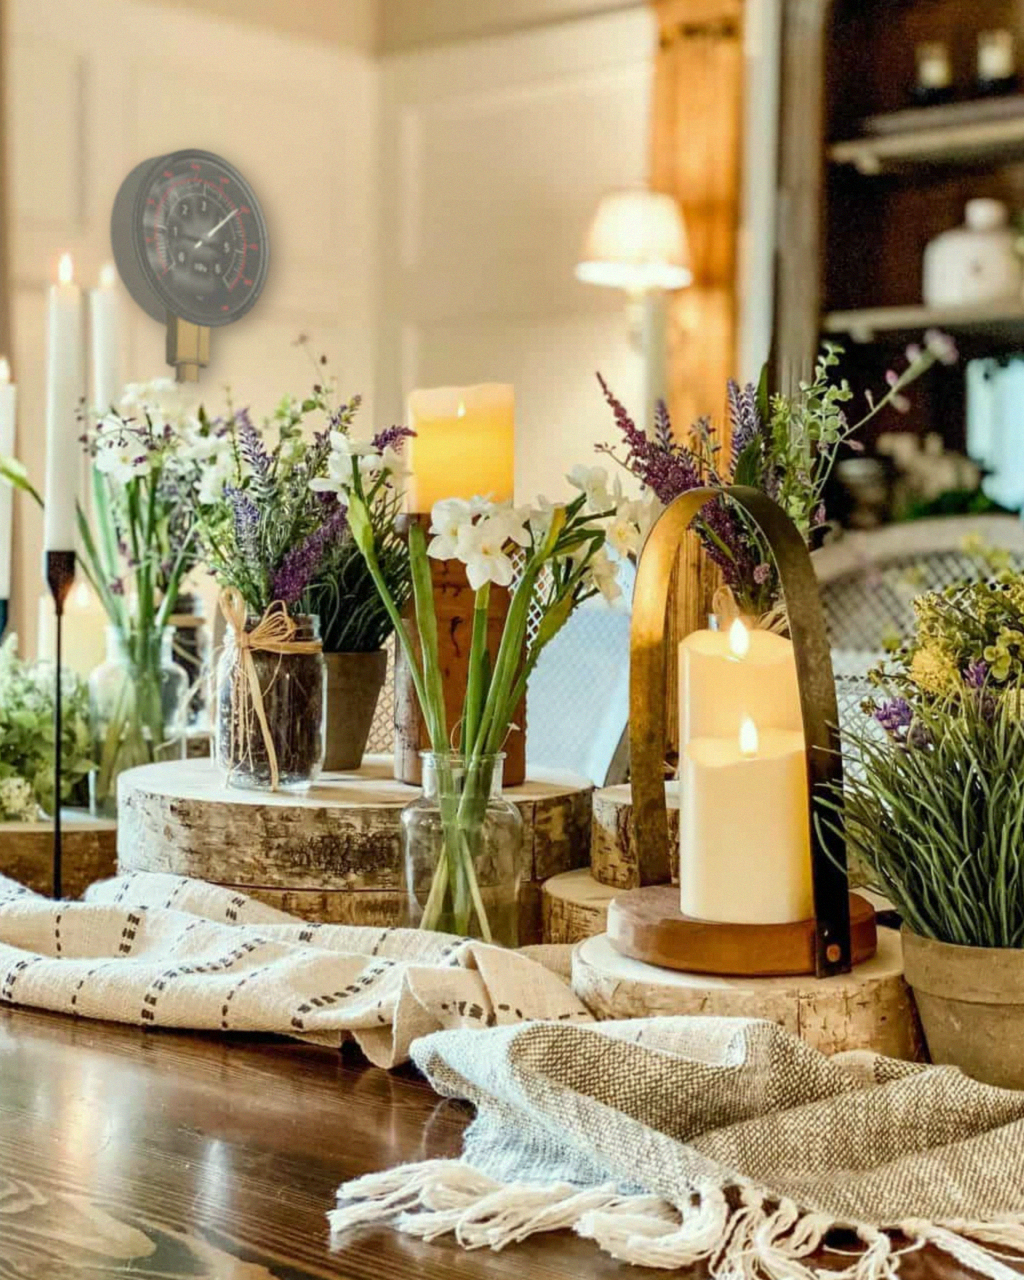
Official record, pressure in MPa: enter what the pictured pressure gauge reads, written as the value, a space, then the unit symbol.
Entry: 4 MPa
